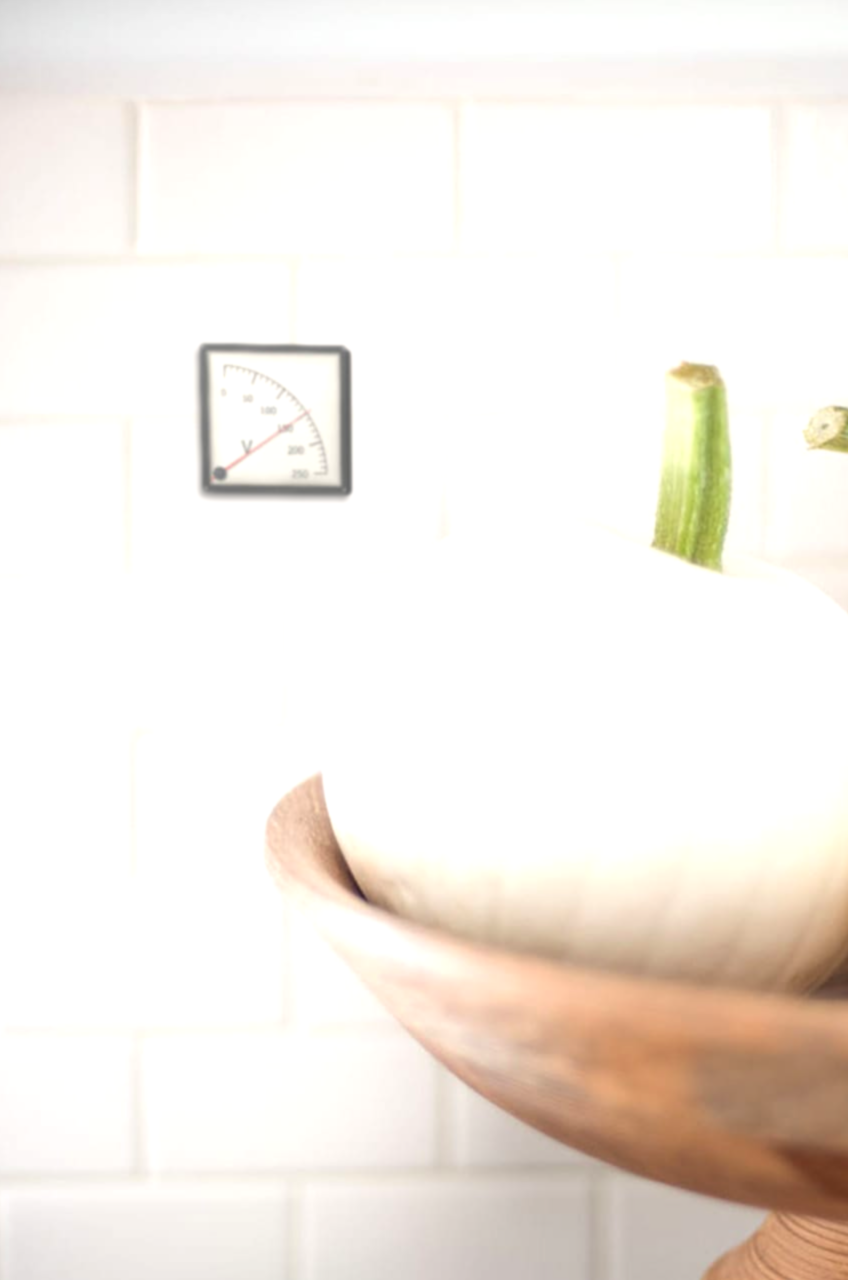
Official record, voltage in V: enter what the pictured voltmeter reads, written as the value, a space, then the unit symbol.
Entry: 150 V
